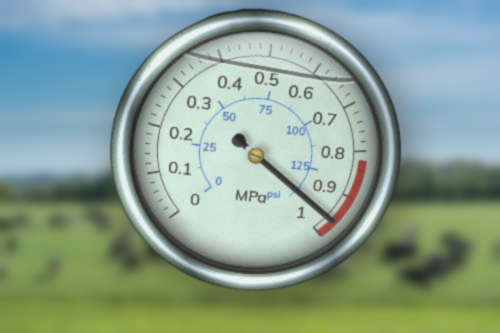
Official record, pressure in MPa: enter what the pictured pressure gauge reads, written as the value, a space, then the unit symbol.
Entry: 0.96 MPa
